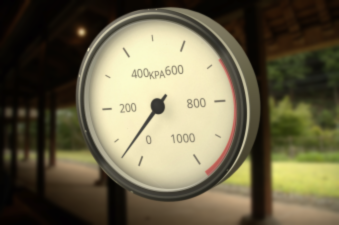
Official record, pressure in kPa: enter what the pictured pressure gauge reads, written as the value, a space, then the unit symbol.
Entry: 50 kPa
